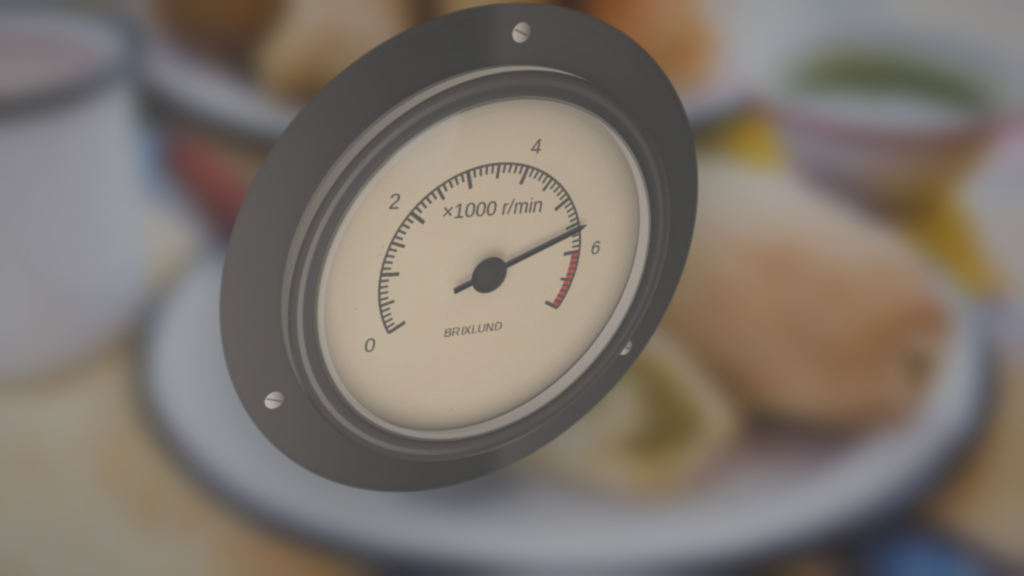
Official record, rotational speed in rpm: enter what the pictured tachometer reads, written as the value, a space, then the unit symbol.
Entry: 5500 rpm
